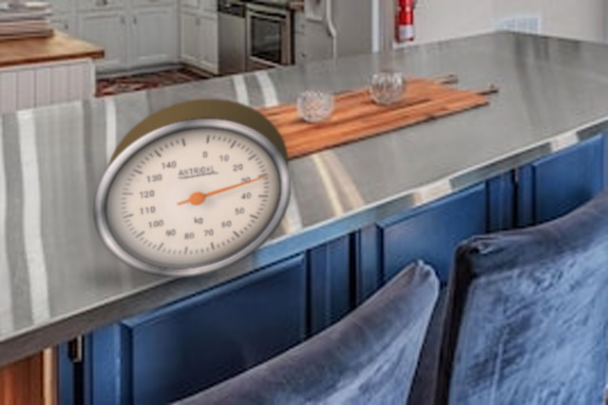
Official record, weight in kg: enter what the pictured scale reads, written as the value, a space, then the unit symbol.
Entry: 30 kg
